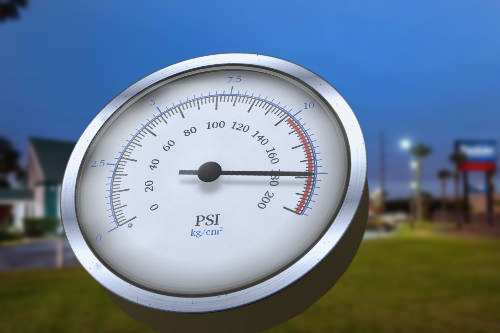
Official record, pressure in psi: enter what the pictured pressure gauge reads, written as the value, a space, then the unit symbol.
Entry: 180 psi
